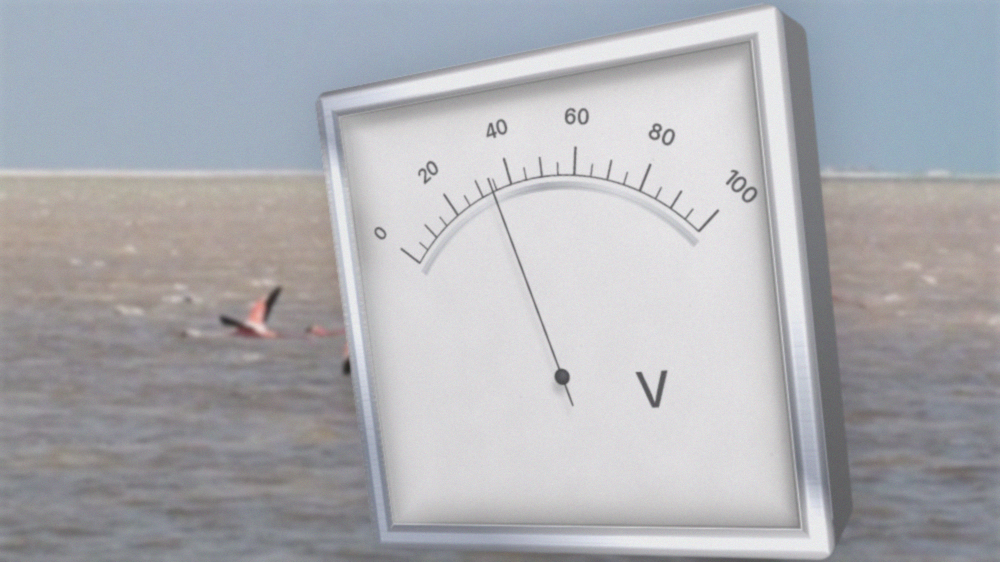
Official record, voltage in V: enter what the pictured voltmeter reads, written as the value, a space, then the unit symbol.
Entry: 35 V
